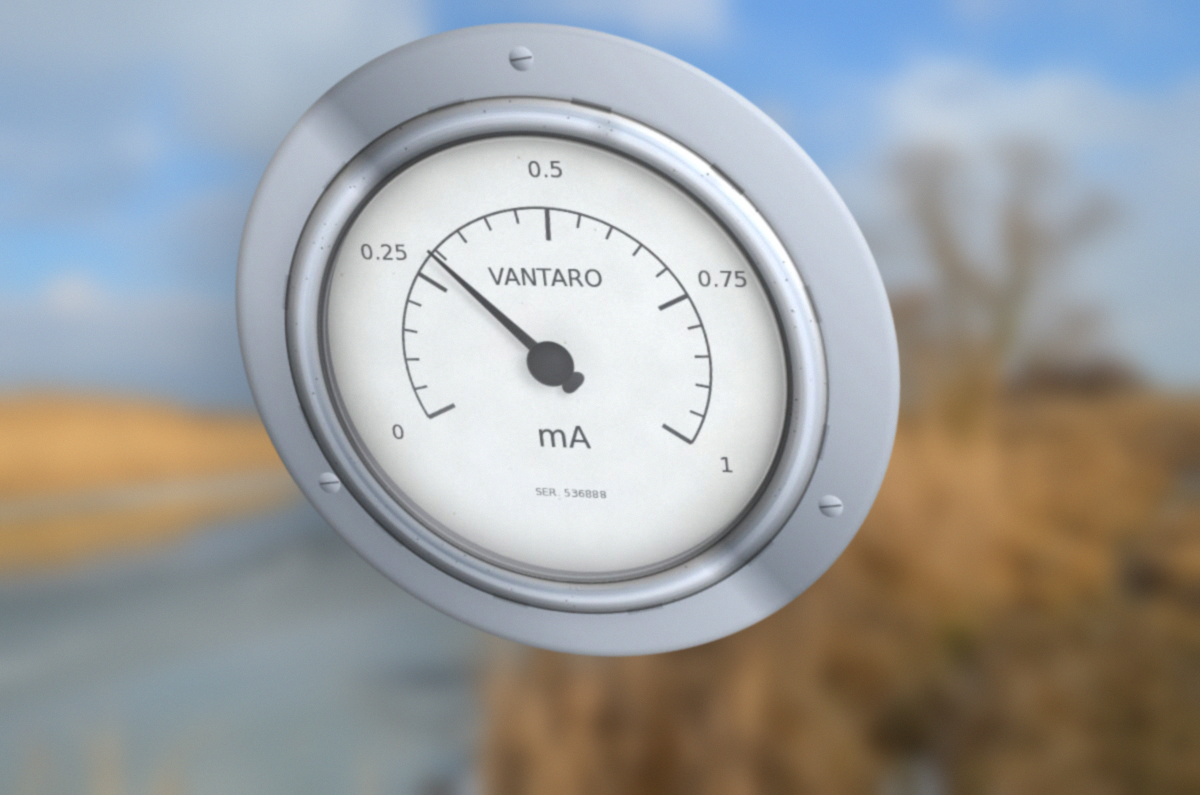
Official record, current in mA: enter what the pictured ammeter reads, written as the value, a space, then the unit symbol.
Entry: 0.3 mA
